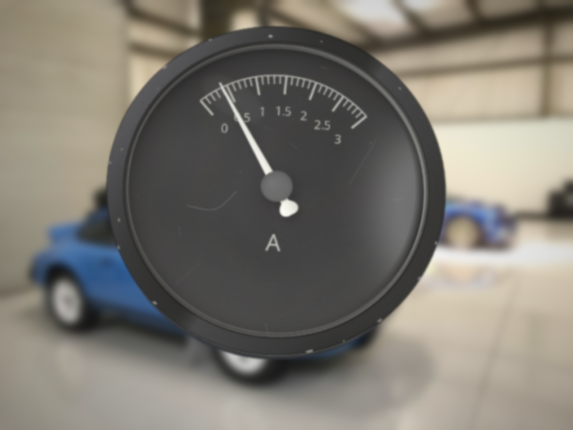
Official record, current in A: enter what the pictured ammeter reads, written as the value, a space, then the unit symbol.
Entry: 0.4 A
